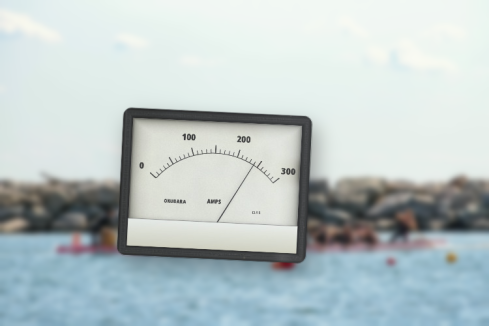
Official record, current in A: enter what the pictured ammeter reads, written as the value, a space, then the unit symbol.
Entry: 240 A
